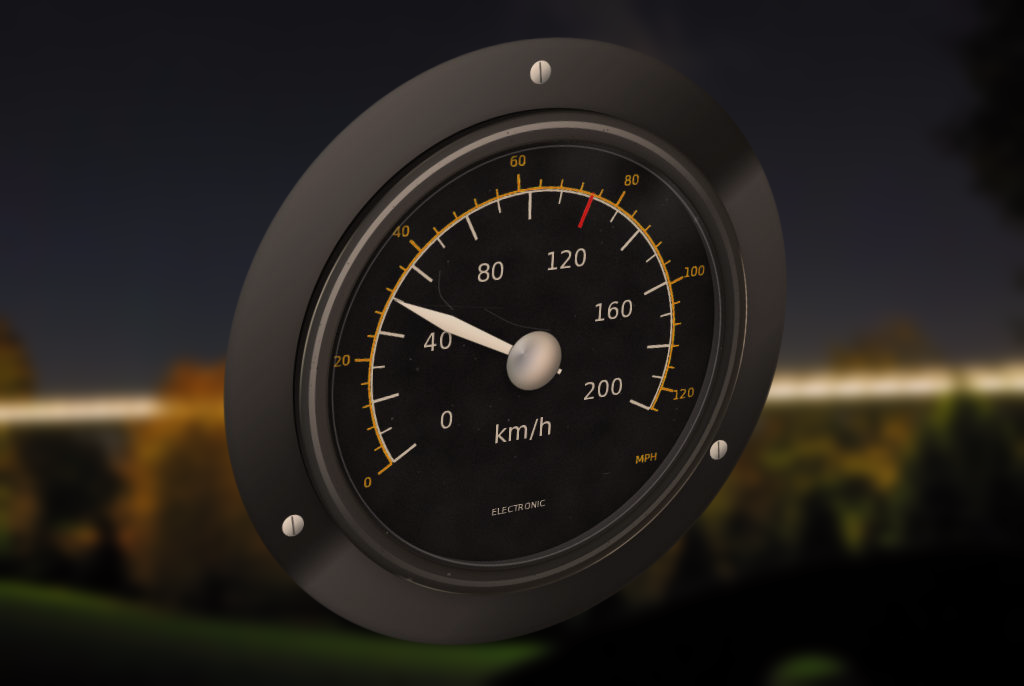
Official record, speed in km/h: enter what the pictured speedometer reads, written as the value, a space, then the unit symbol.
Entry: 50 km/h
